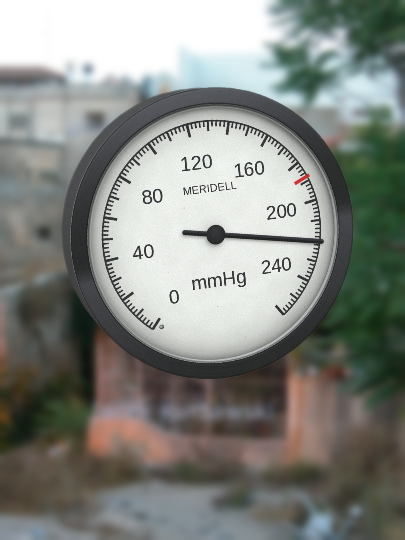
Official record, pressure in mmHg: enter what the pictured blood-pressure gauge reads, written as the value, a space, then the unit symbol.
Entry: 220 mmHg
